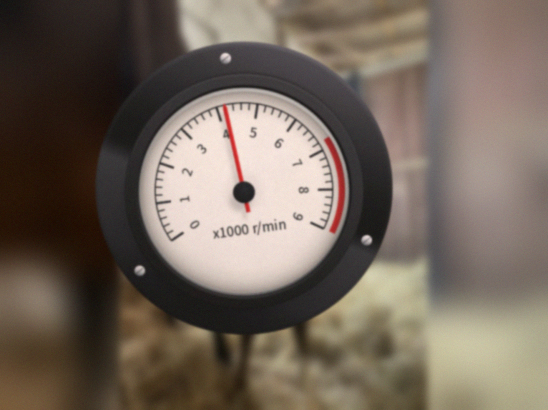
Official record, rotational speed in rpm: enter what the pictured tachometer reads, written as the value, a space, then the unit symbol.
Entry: 4200 rpm
